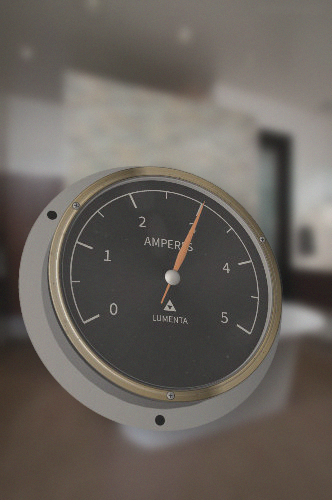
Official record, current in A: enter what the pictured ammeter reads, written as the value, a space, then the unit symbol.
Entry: 3 A
